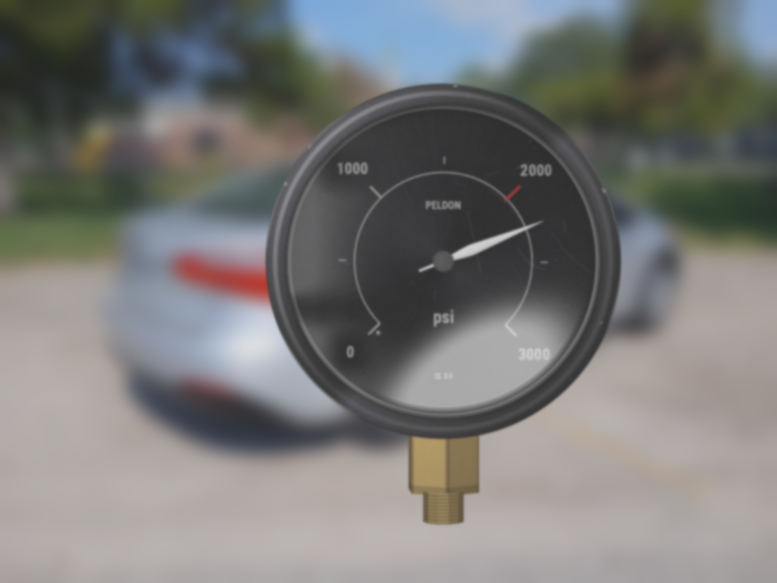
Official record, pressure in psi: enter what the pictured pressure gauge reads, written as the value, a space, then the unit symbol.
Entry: 2250 psi
